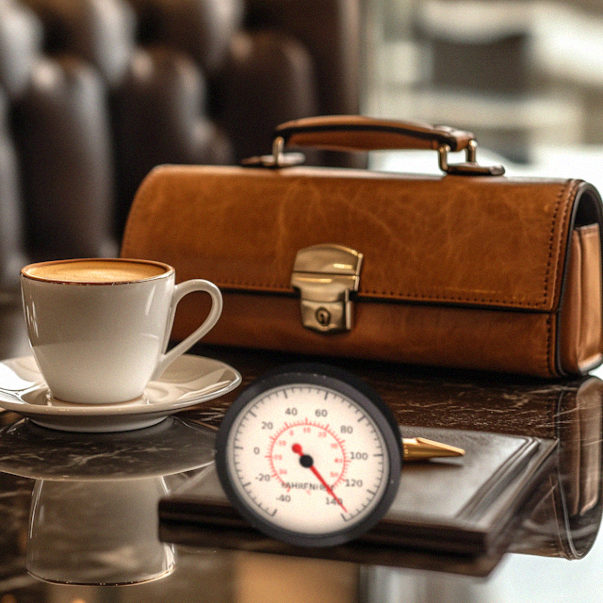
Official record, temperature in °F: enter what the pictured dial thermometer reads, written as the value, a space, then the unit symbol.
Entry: 136 °F
